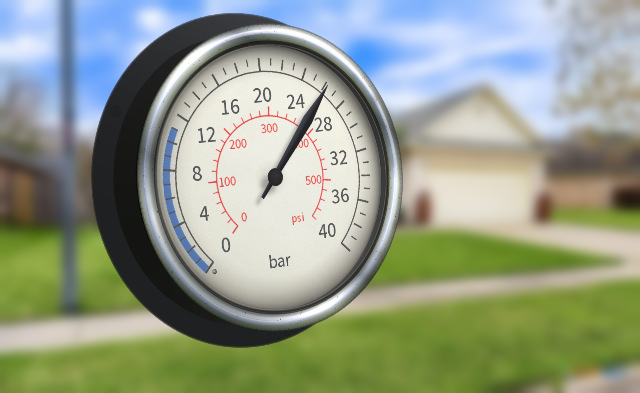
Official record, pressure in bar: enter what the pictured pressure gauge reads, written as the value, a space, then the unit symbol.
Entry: 26 bar
